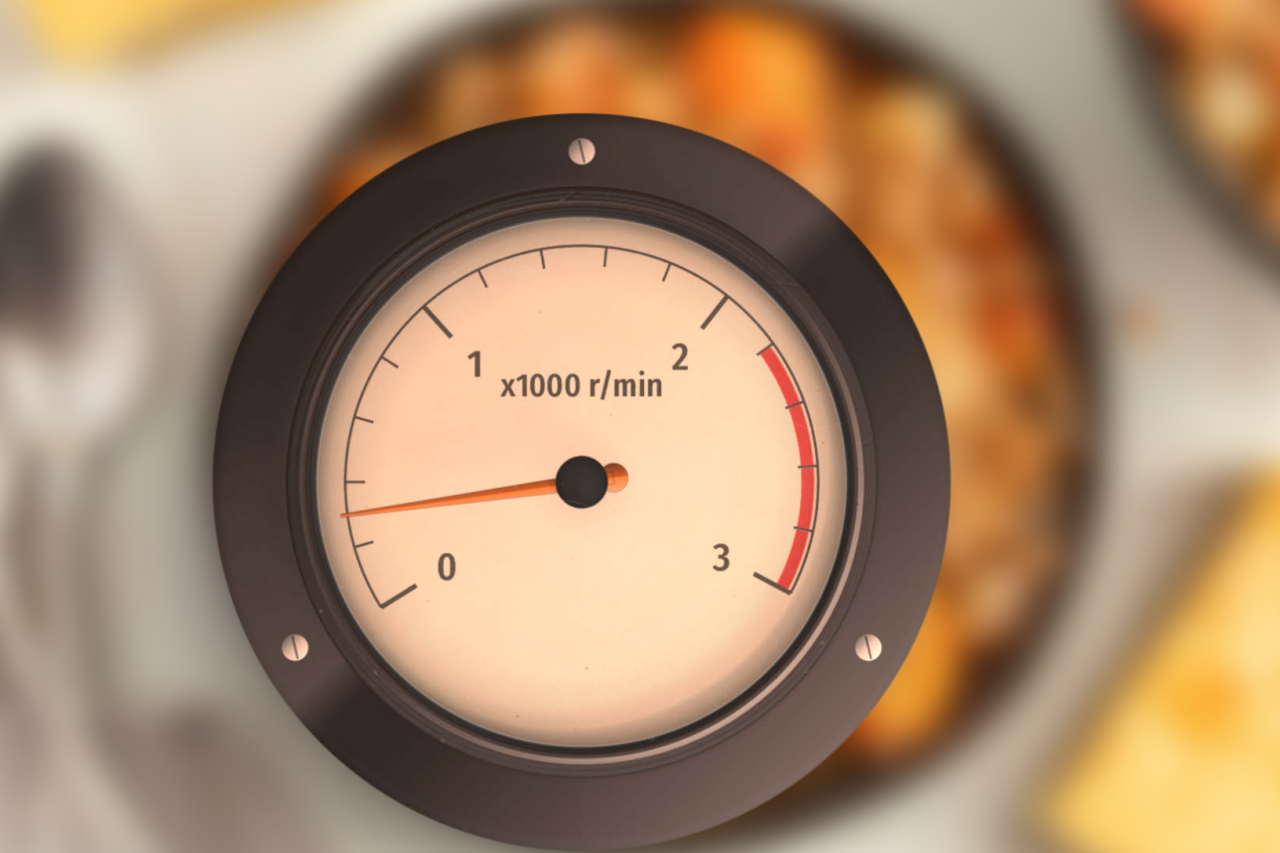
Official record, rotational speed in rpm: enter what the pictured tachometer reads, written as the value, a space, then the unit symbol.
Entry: 300 rpm
